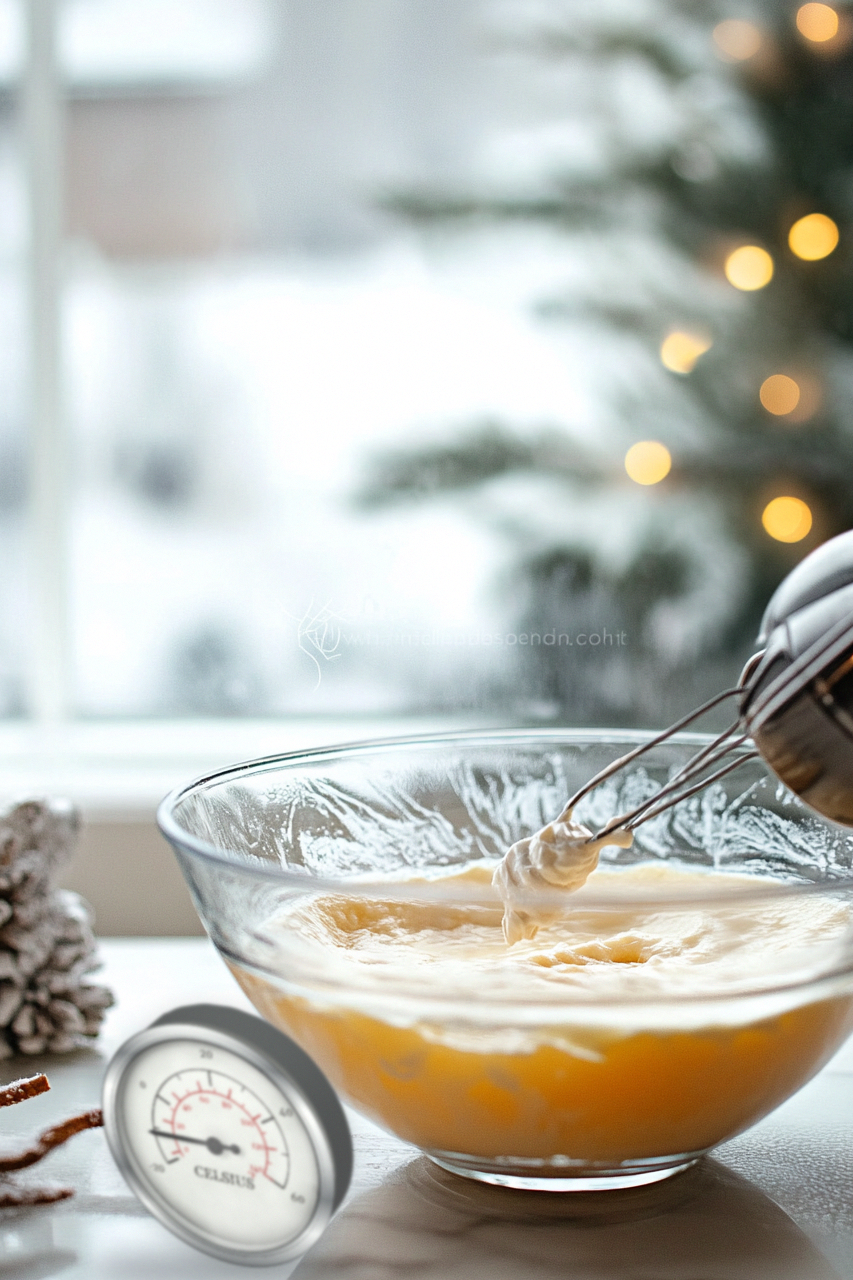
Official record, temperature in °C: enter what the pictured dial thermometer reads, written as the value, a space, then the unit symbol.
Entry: -10 °C
